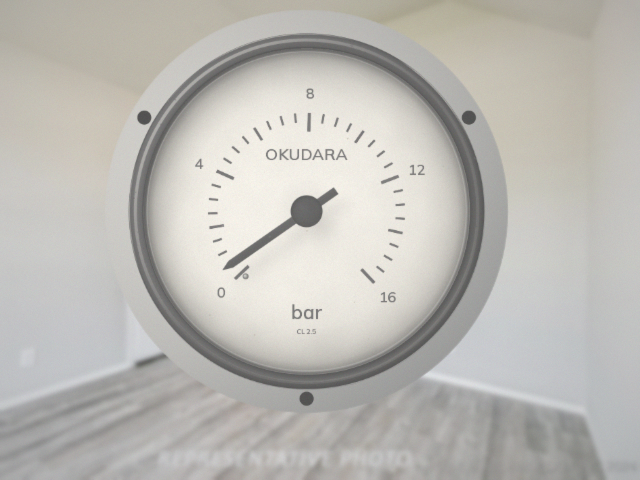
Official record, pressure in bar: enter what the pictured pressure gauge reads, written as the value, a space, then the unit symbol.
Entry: 0.5 bar
